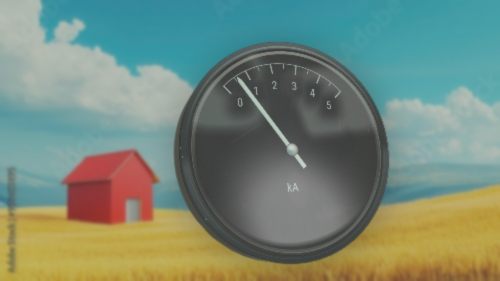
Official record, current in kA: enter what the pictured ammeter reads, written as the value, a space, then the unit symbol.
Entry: 0.5 kA
